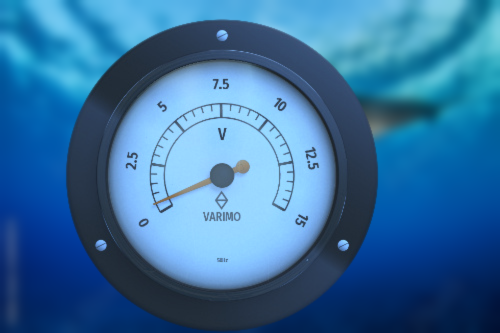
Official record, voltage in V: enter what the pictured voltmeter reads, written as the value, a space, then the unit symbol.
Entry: 0.5 V
